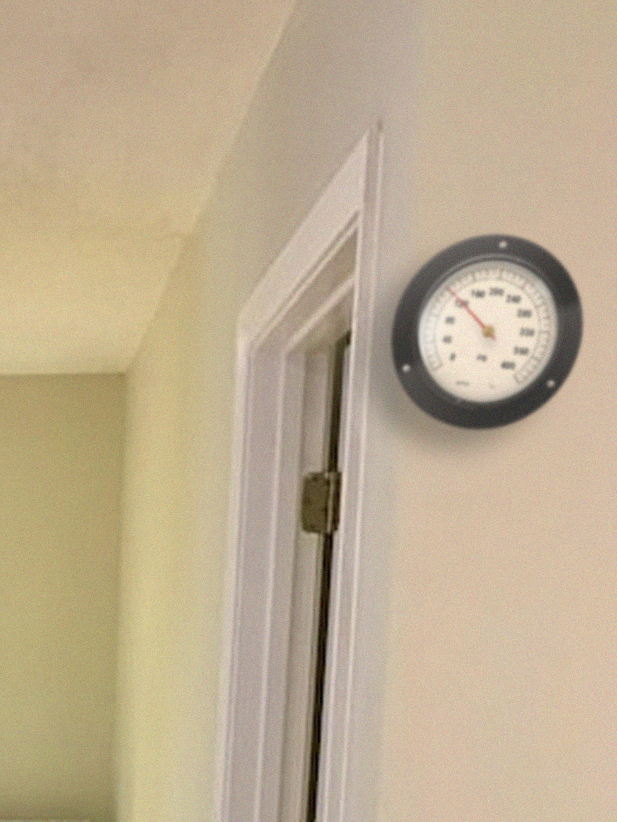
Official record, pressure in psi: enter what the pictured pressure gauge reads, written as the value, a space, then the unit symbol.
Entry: 120 psi
